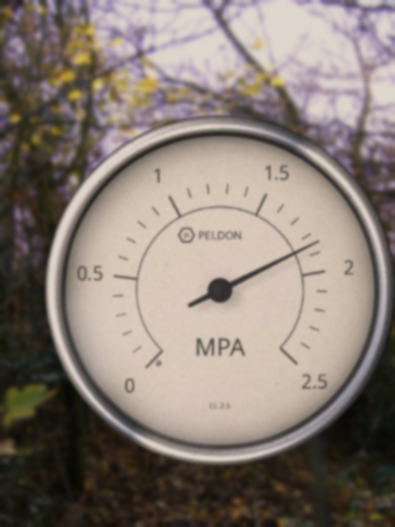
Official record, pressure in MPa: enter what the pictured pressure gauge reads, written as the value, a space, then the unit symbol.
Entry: 1.85 MPa
